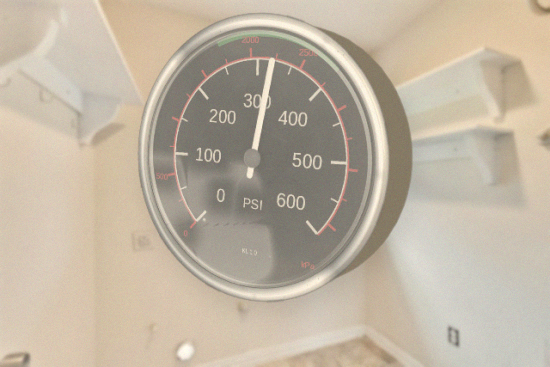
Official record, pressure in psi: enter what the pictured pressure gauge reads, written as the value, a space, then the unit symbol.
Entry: 325 psi
